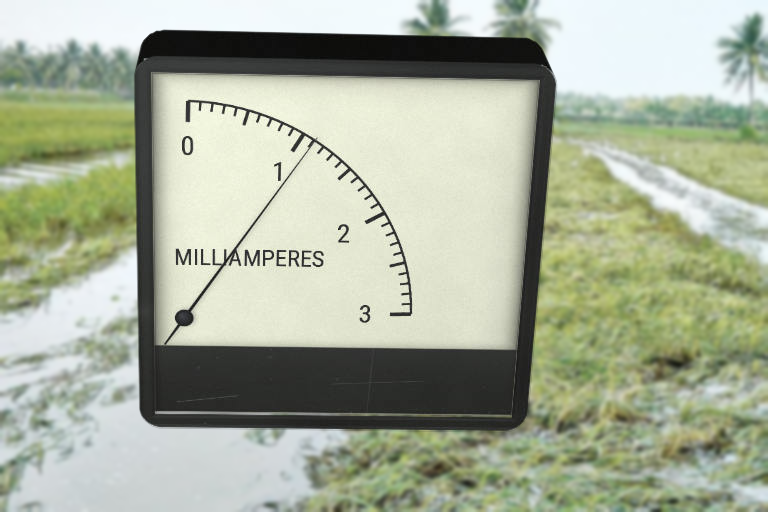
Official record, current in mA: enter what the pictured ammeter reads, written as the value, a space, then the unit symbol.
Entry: 1.1 mA
